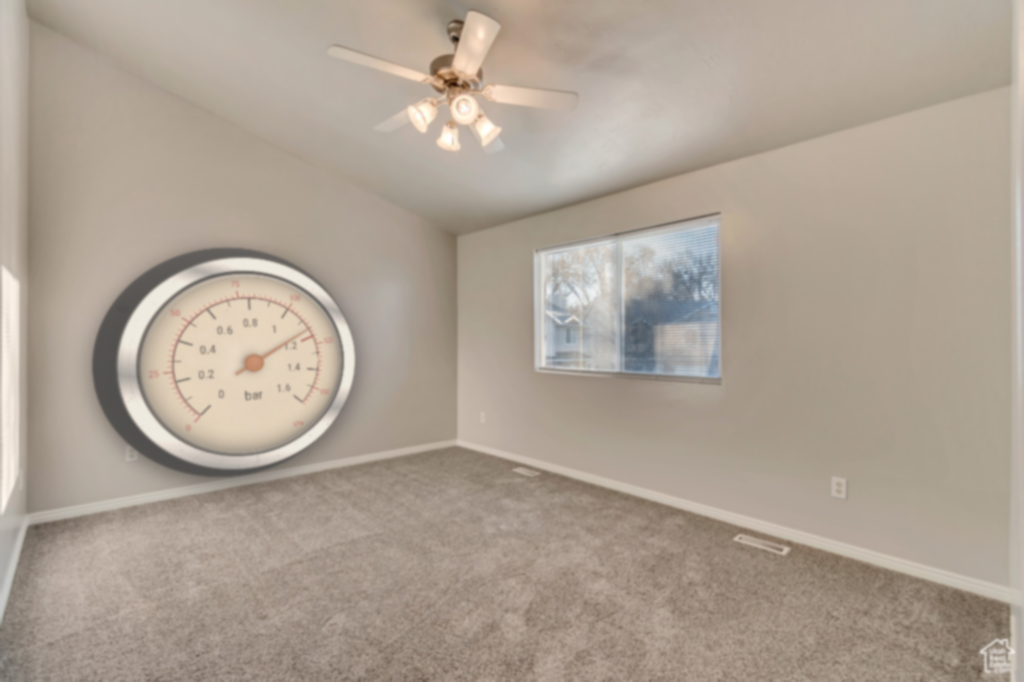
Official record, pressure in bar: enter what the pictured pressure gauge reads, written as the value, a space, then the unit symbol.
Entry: 1.15 bar
